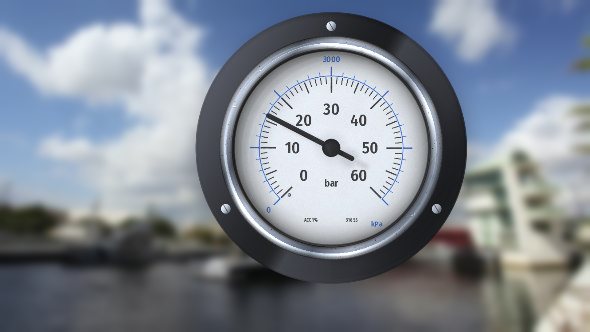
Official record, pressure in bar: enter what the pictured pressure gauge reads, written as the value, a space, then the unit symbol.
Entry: 16 bar
